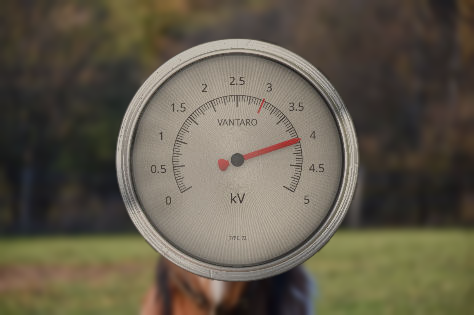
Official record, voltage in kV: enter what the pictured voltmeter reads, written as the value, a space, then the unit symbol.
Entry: 4 kV
